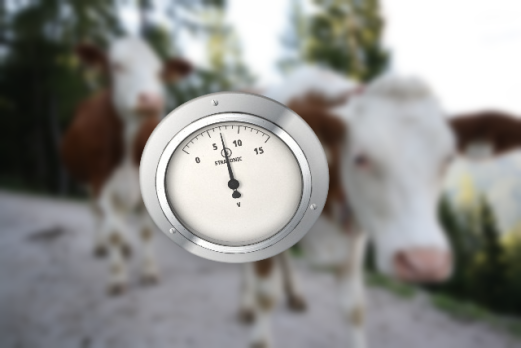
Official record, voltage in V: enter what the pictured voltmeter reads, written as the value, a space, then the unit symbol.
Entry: 7 V
